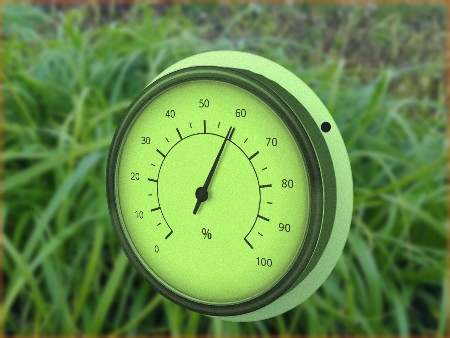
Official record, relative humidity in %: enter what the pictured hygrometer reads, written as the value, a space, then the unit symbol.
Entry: 60 %
